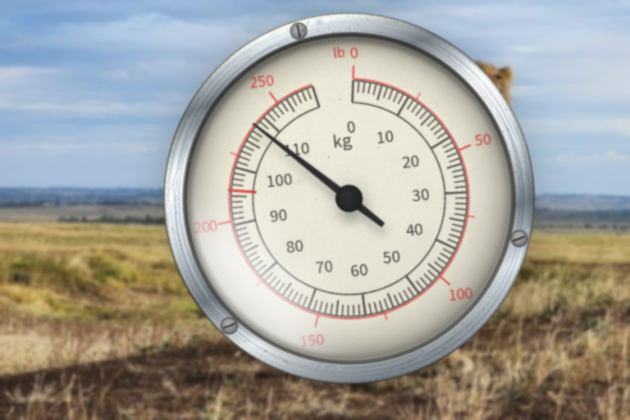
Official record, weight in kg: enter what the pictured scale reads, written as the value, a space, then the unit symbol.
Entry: 108 kg
